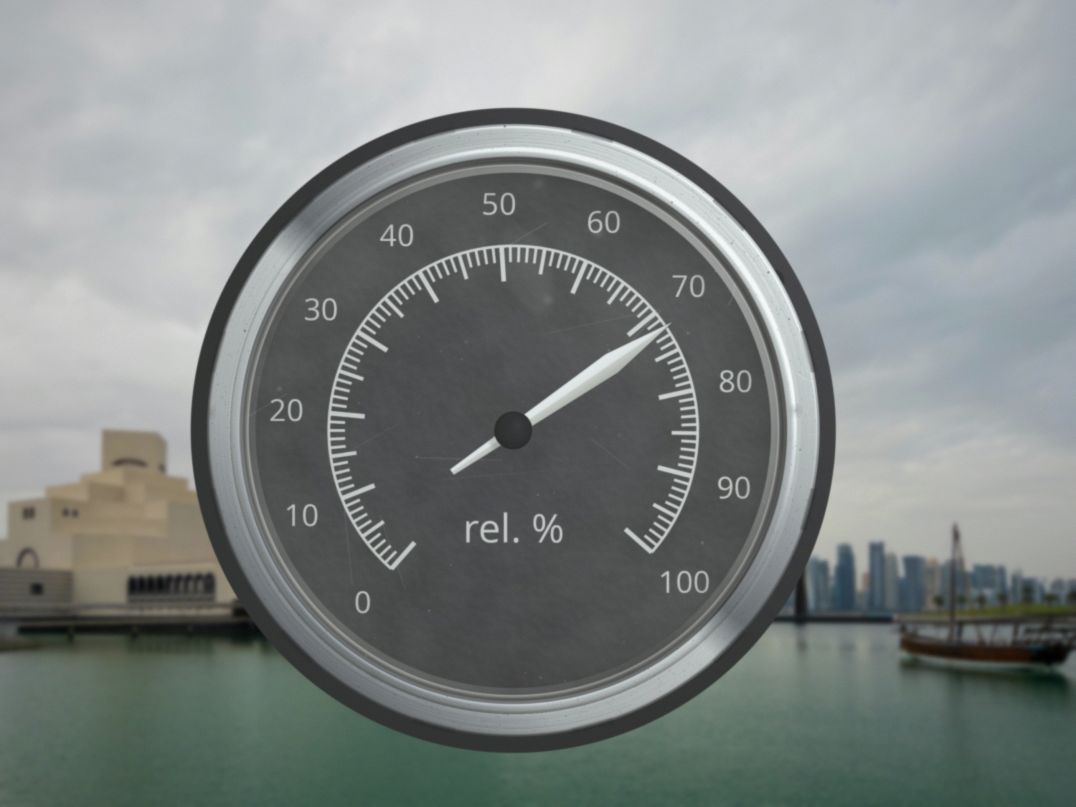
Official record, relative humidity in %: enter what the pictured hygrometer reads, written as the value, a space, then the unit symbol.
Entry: 72 %
